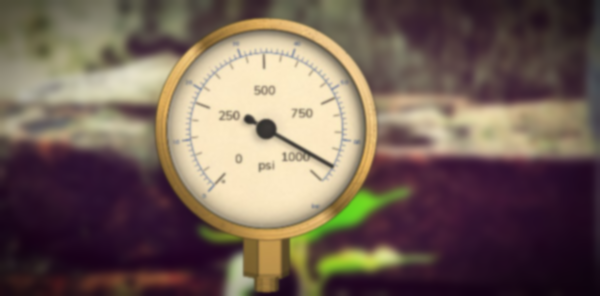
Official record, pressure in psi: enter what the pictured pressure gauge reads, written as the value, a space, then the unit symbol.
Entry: 950 psi
